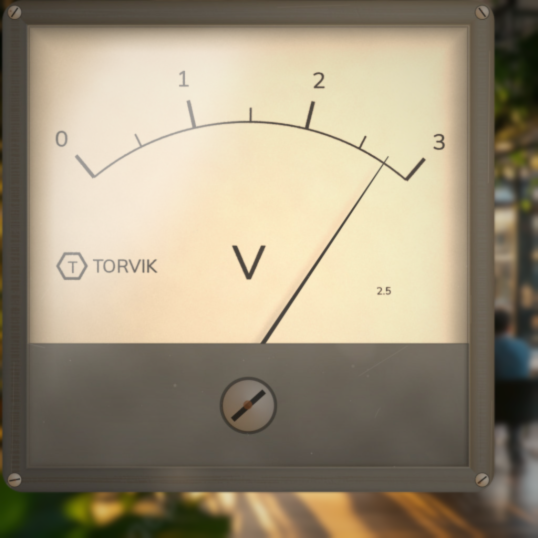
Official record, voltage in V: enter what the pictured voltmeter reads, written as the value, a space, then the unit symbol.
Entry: 2.75 V
